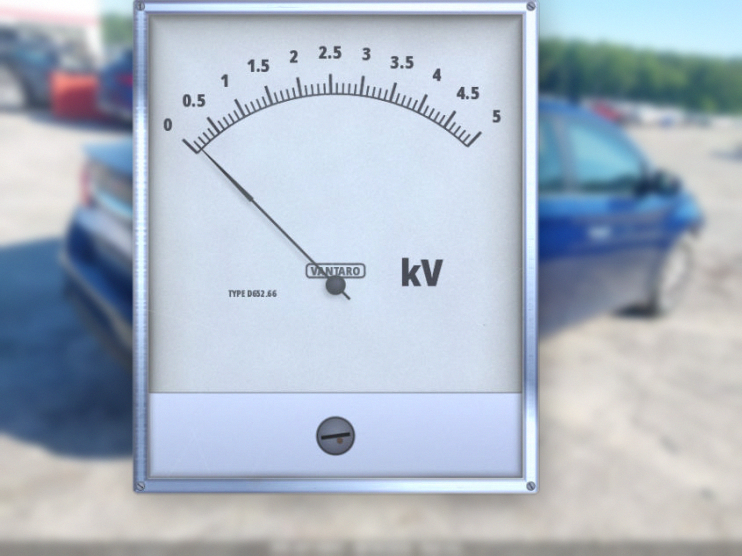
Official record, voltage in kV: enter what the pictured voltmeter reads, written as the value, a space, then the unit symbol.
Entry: 0.1 kV
